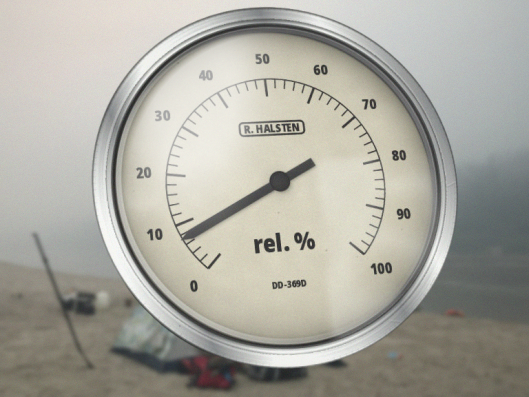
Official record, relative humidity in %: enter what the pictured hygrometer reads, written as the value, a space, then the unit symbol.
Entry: 7 %
